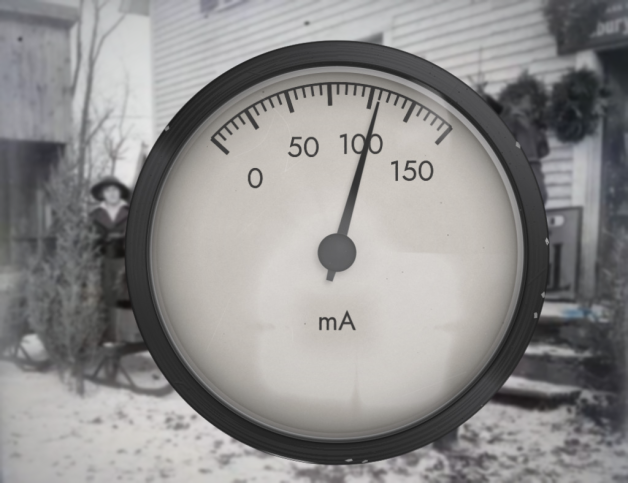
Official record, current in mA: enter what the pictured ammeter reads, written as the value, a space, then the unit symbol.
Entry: 105 mA
